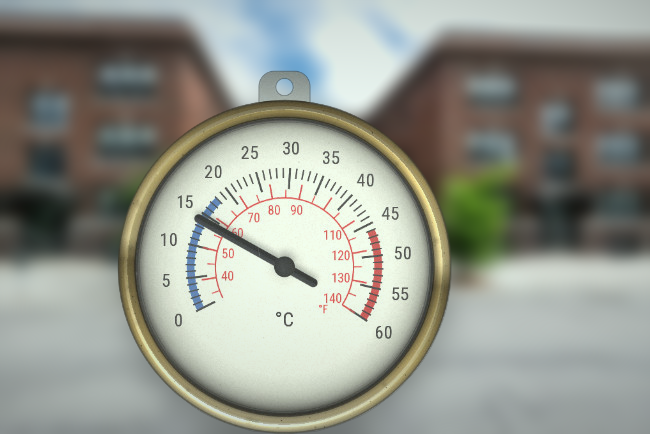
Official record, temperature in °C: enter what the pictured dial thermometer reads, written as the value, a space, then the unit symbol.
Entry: 14 °C
